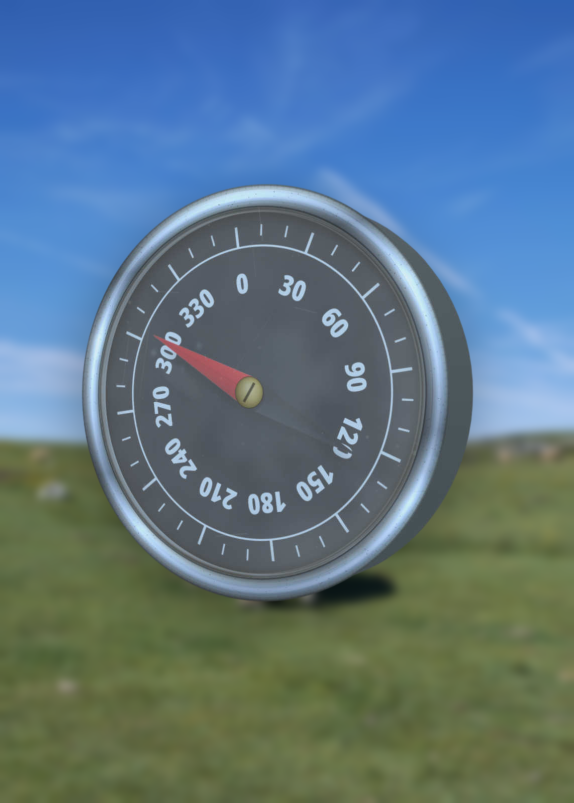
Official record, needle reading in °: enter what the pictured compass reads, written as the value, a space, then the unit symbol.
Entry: 305 °
